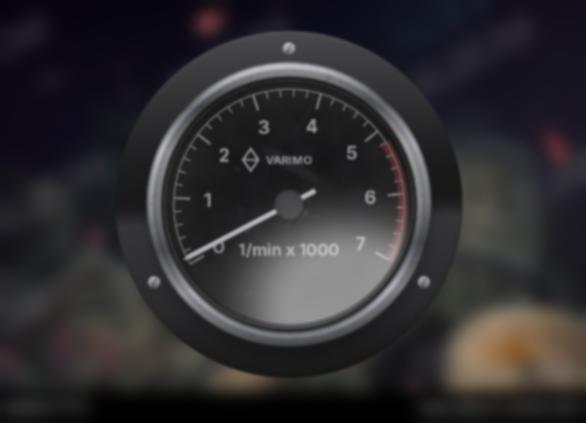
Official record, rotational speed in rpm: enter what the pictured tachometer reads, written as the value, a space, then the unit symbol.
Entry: 100 rpm
